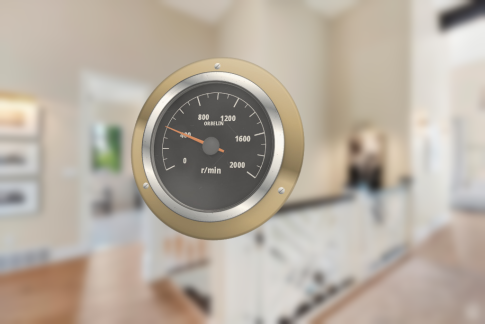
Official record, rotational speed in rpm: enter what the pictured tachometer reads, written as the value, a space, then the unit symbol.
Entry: 400 rpm
